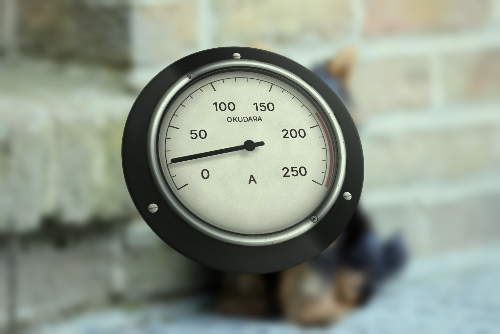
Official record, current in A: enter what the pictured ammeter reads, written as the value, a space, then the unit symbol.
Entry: 20 A
